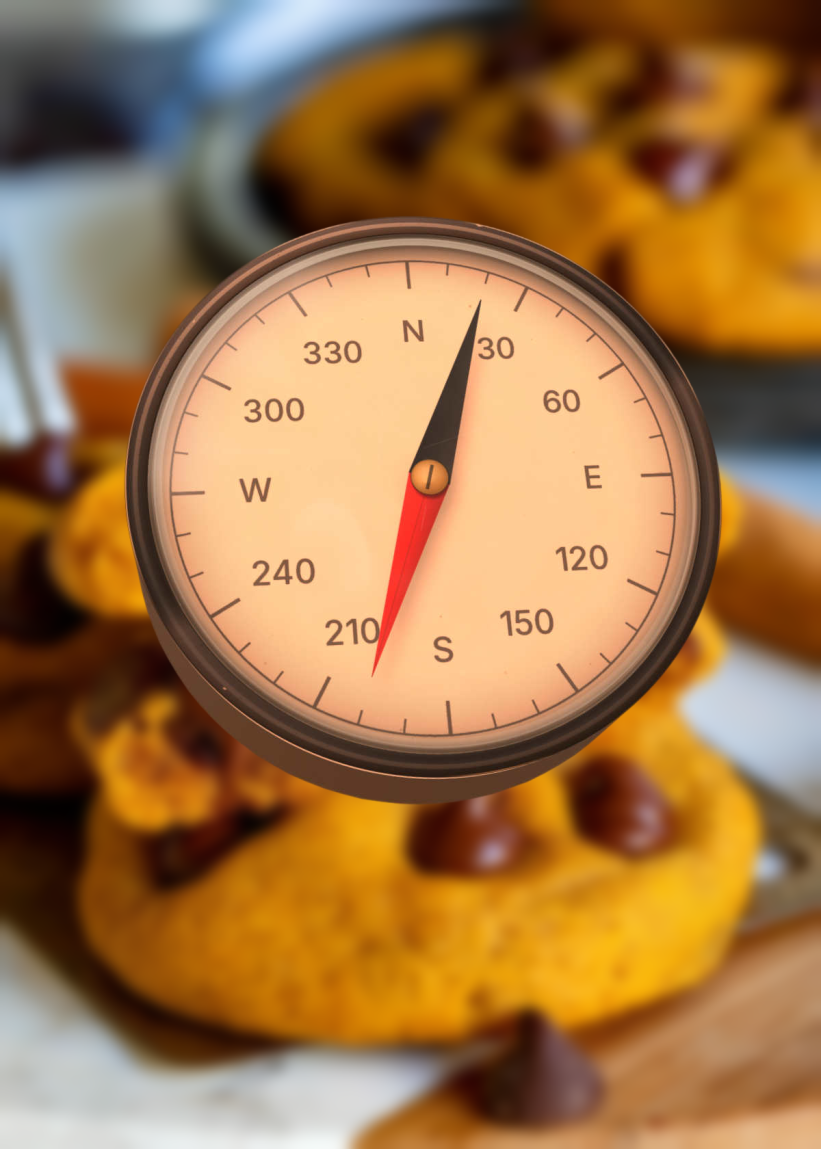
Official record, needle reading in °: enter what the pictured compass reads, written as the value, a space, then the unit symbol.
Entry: 200 °
